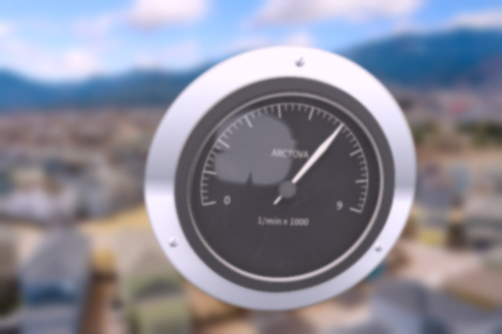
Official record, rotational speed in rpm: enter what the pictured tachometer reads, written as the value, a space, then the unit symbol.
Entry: 6000 rpm
